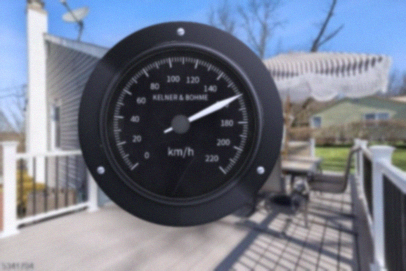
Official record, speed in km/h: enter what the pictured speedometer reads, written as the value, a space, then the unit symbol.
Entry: 160 km/h
